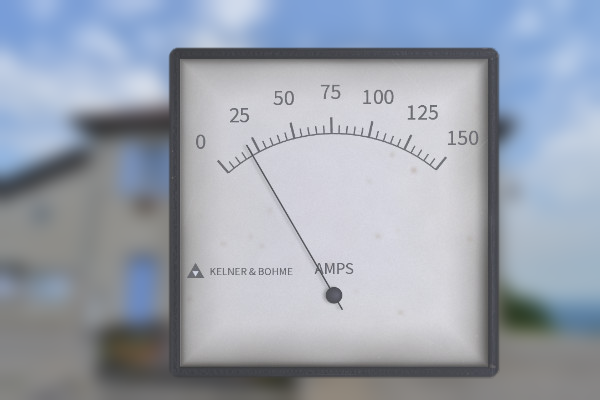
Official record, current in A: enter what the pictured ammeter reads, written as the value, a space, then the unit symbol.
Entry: 20 A
